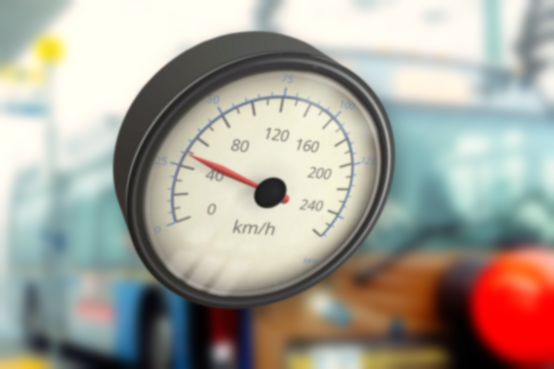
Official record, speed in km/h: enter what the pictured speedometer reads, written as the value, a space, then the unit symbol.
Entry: 50 km/h
